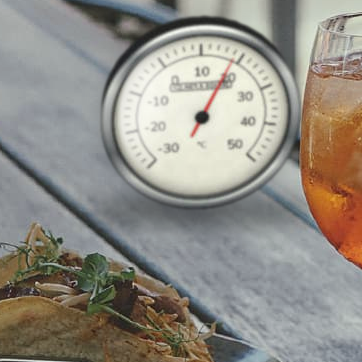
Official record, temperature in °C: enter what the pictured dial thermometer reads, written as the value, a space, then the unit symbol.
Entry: 18 °C
